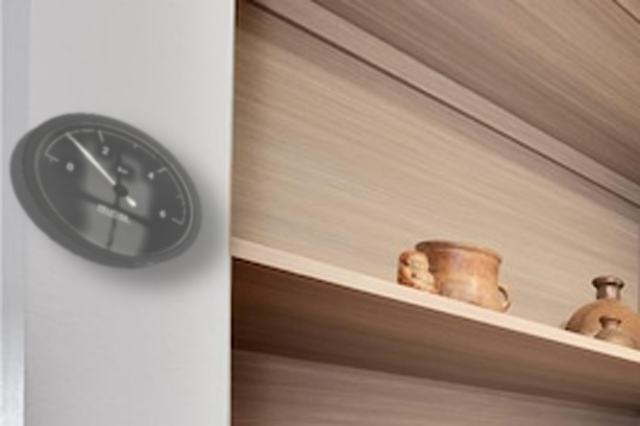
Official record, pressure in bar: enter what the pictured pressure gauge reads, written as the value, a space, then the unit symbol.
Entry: 1 bar
